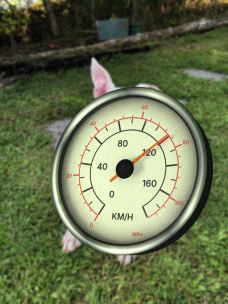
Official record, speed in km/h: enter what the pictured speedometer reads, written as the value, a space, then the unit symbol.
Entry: 120 km/h
